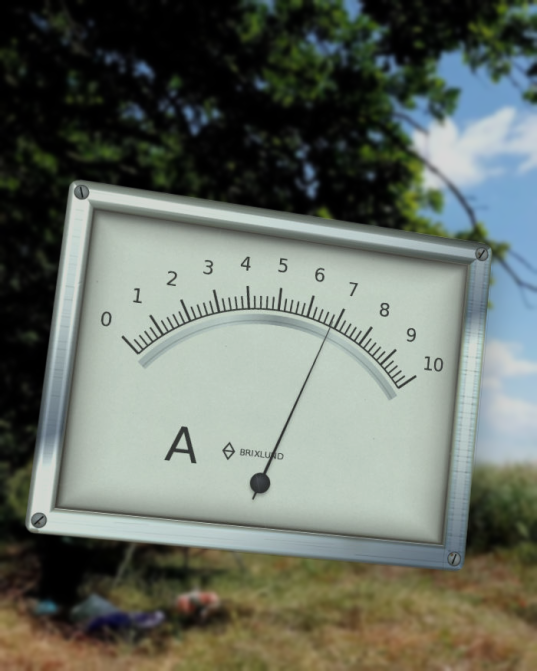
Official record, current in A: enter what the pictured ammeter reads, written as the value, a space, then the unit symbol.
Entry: 6.8 A
